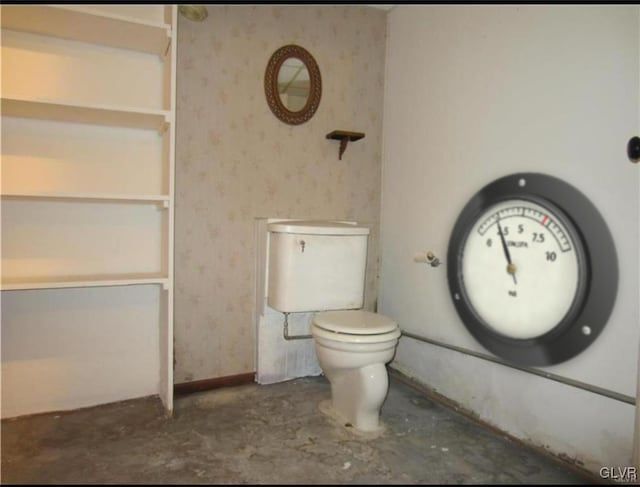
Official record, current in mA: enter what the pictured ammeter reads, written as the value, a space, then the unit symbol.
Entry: 2.5 mA
